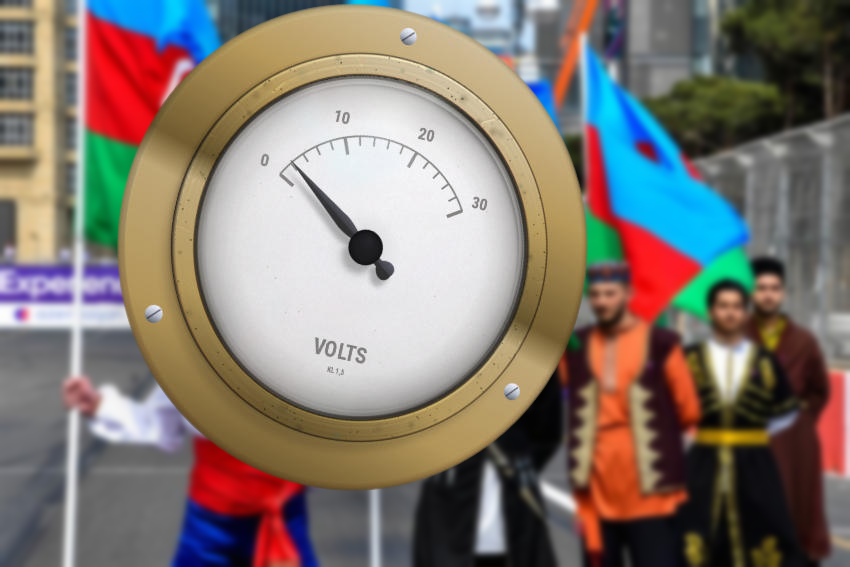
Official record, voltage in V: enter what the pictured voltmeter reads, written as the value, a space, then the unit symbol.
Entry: 2 V
